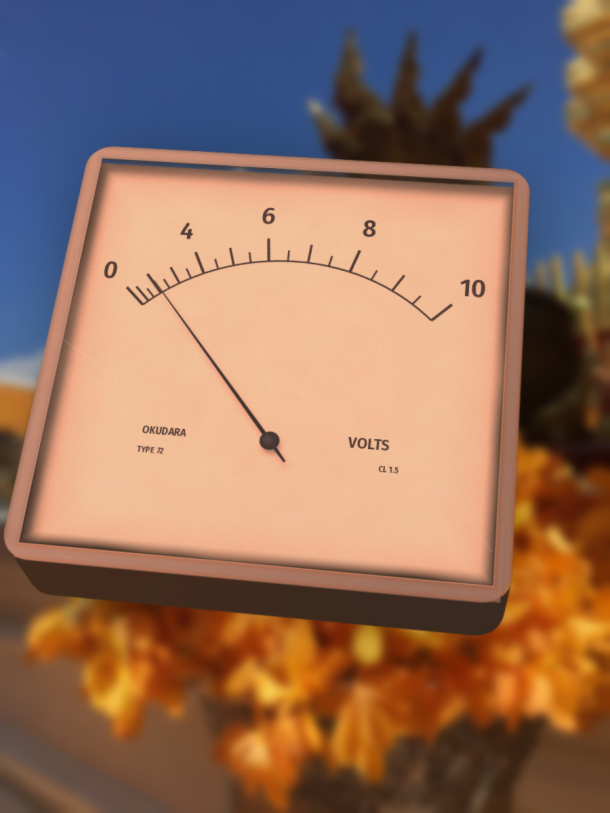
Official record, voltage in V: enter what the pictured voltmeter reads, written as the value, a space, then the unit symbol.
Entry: 2 V
